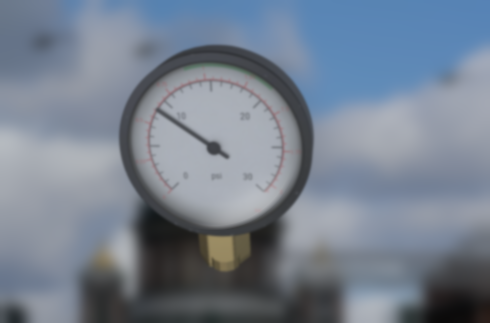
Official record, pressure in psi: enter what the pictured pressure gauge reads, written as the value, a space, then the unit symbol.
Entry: 9 psi
